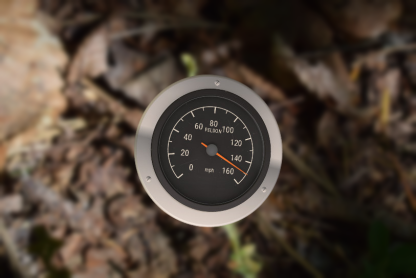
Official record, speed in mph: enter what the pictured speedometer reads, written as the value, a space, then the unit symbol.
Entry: 150 mph
